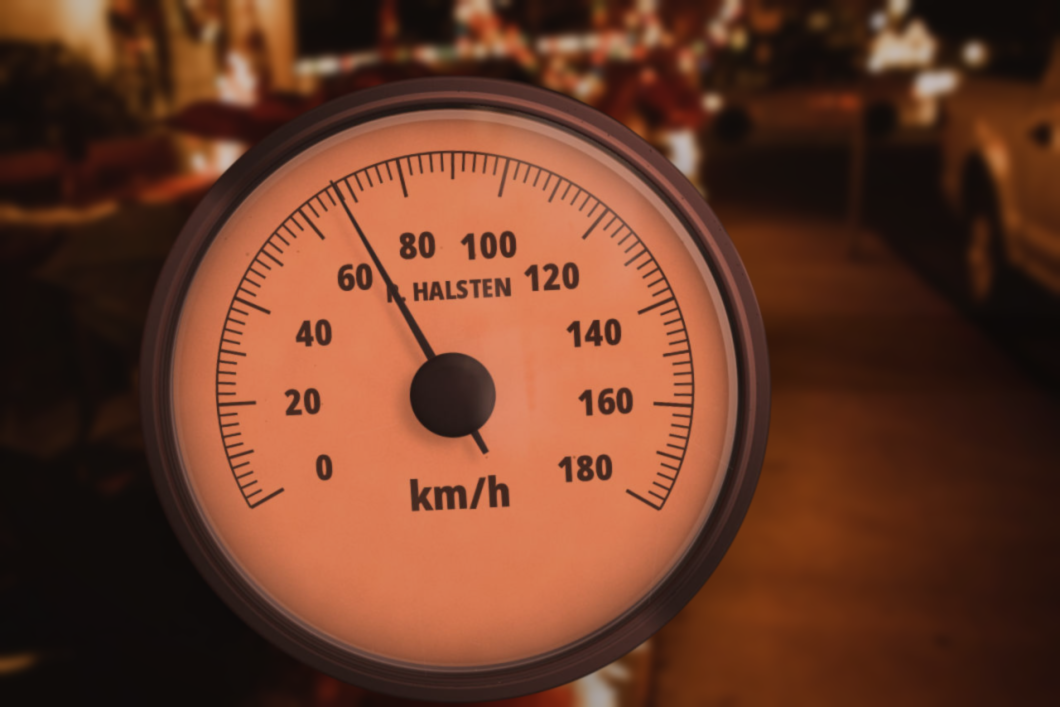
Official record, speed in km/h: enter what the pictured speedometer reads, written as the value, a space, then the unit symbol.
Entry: 68 km/h
